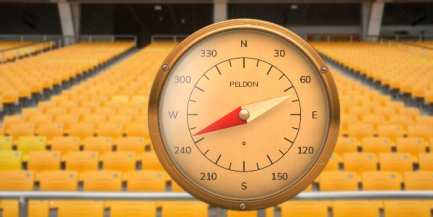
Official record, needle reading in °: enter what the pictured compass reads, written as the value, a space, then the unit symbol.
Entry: 247.5 °
